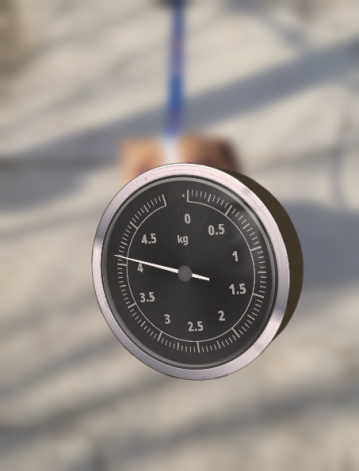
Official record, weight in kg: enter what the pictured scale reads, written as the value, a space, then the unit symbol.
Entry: 4.1 kg
